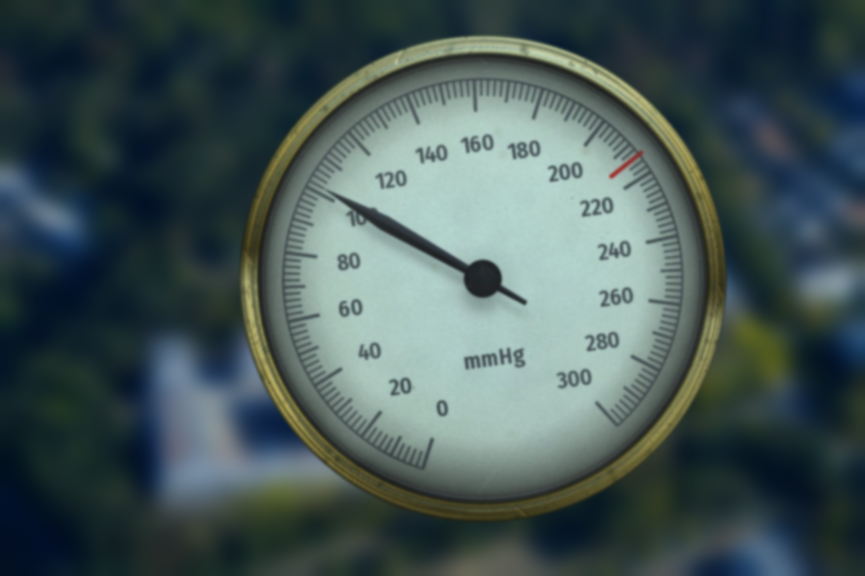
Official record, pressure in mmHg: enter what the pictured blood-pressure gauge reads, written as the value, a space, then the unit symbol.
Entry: 102 mmHg
